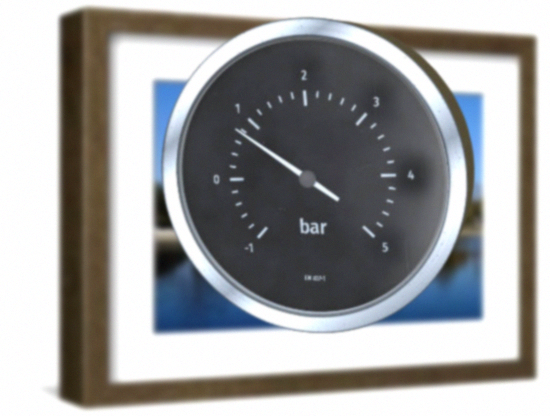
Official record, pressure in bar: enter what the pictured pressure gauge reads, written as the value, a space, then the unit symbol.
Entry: 0.8 bar
